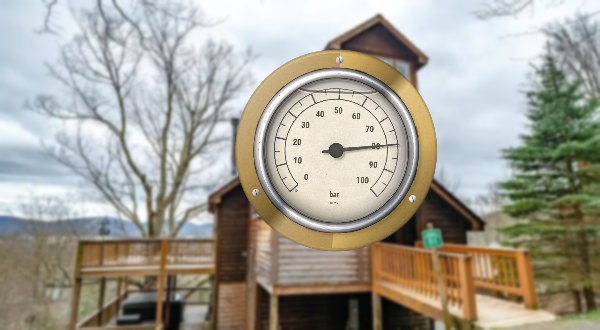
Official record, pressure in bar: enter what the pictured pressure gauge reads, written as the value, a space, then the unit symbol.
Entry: 80 bar
